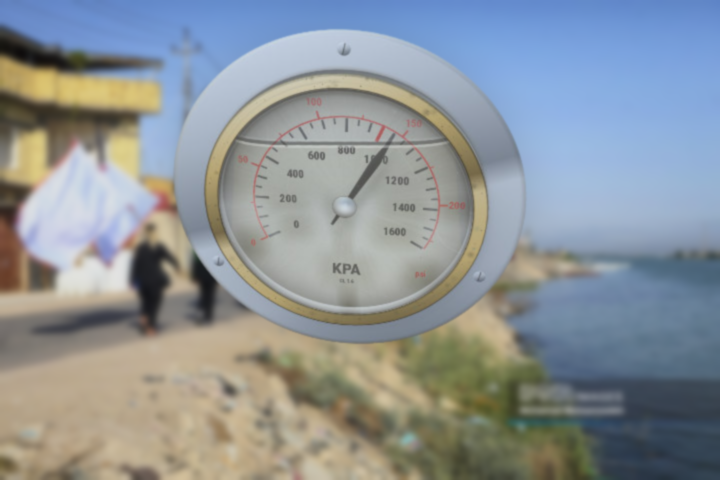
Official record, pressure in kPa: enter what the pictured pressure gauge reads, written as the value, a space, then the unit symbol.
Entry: 1000 kPa
